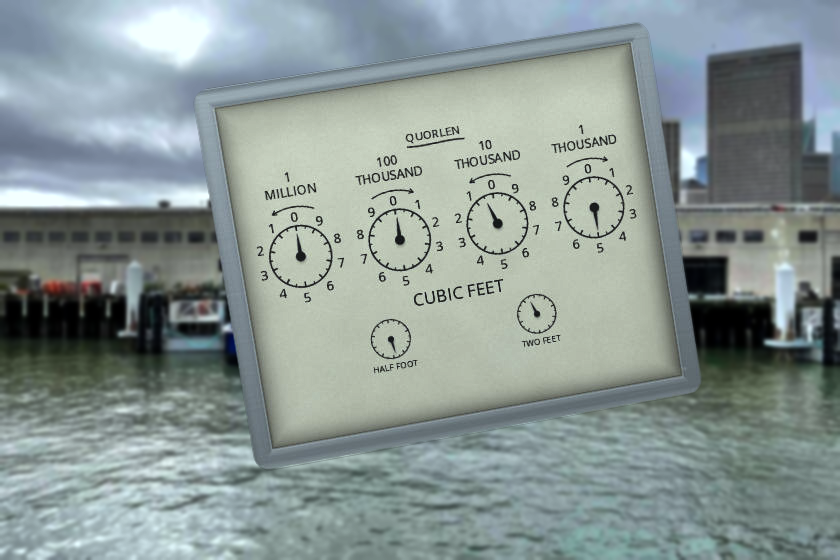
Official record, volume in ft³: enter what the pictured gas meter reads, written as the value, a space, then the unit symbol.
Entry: 500 ft³
